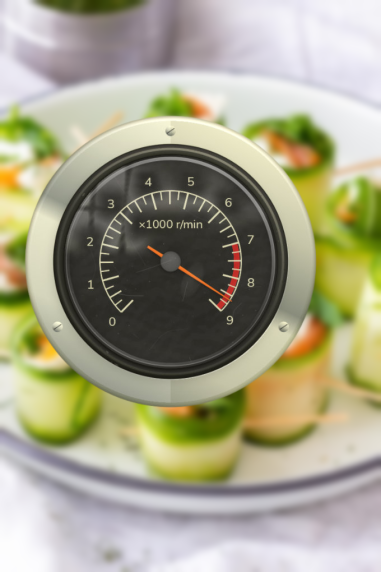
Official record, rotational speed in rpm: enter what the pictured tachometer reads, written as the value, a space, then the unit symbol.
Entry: 8625 rpm
